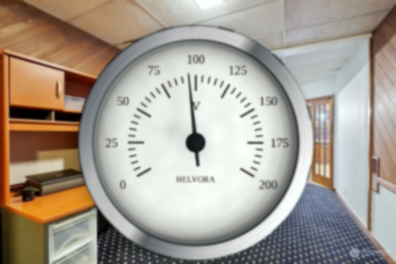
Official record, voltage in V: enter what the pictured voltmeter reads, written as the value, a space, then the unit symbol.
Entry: 95 V
